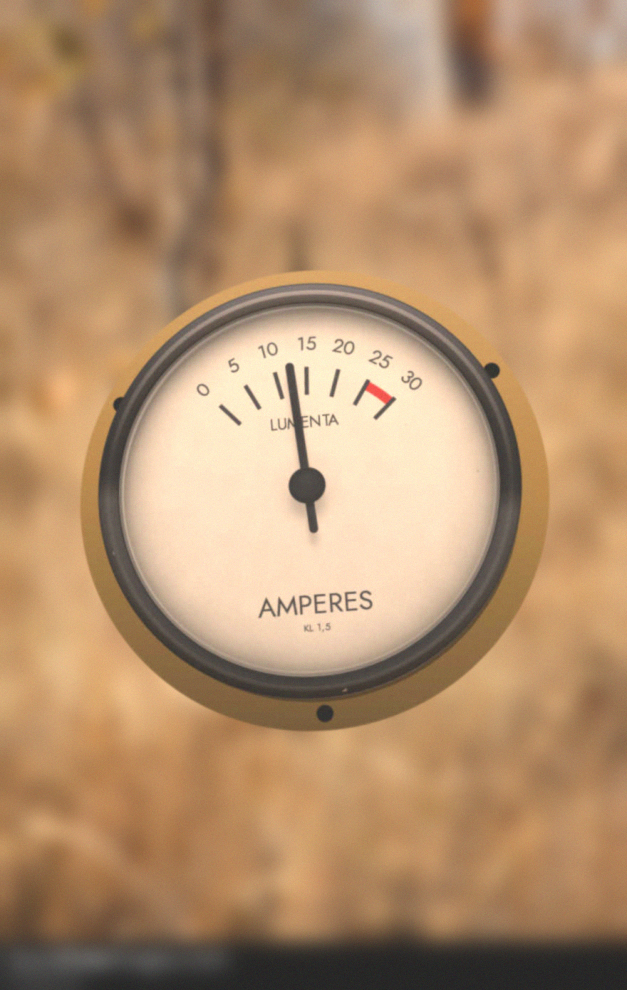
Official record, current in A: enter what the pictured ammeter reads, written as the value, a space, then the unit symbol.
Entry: 12.5 A
